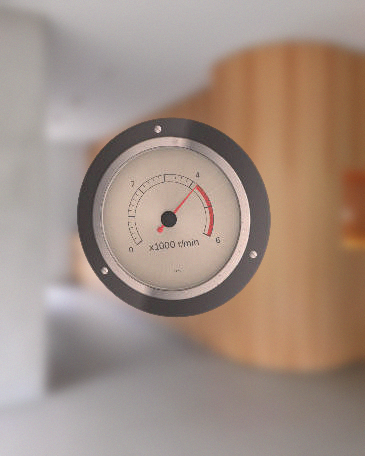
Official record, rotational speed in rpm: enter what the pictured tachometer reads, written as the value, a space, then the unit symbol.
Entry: 4200 rpm
